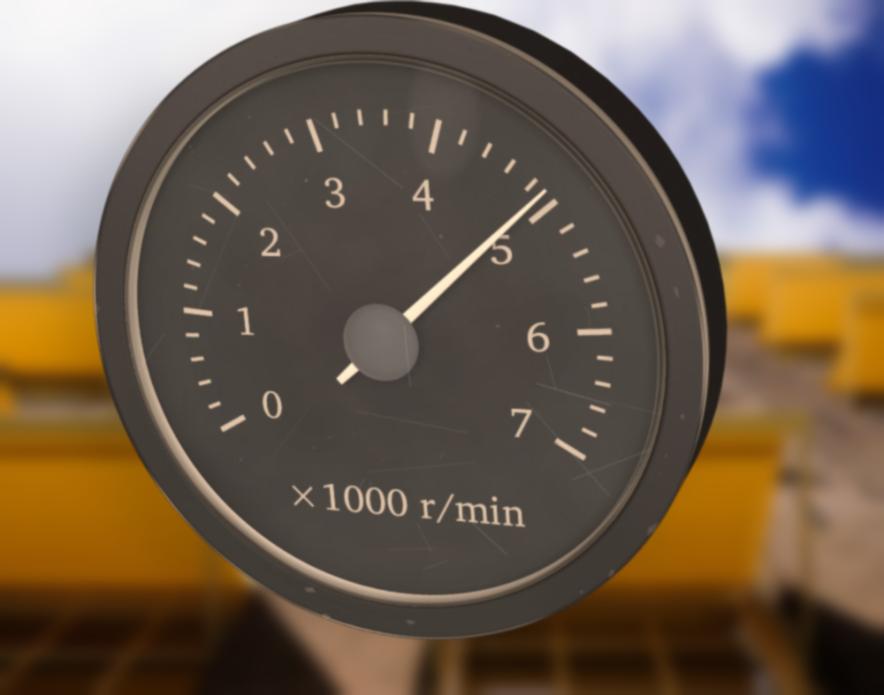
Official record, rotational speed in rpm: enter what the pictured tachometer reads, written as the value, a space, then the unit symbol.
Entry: 4900 rpm
